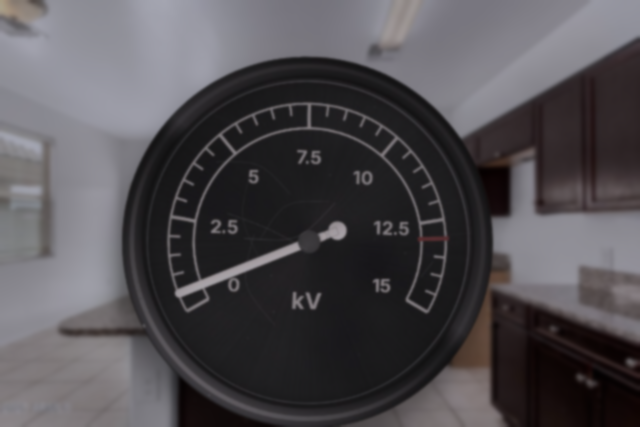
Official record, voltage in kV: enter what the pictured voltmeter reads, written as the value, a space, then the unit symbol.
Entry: 0.5 kV
